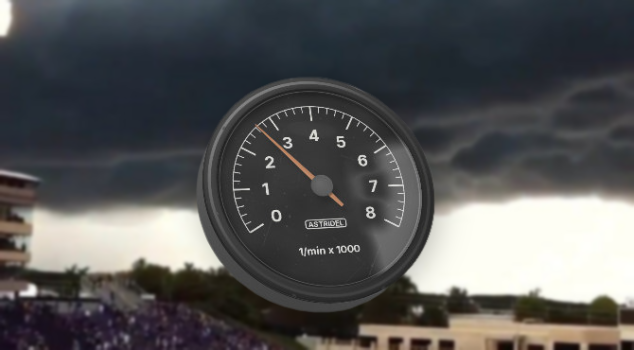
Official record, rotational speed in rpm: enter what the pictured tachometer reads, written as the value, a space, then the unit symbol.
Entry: 2600 rpm
